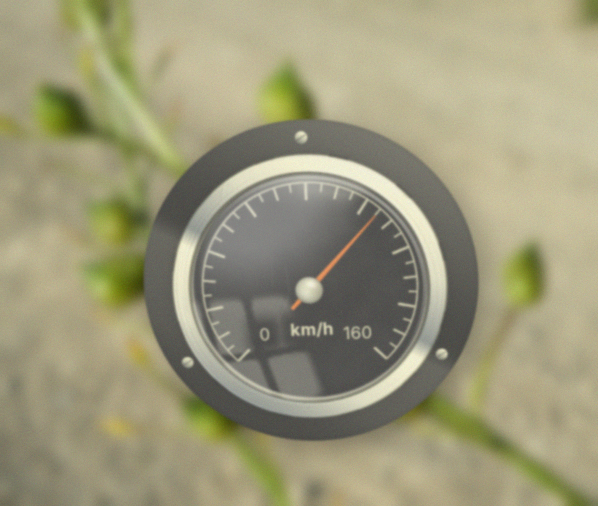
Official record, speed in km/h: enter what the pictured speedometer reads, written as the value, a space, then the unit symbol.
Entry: 105 km/h
